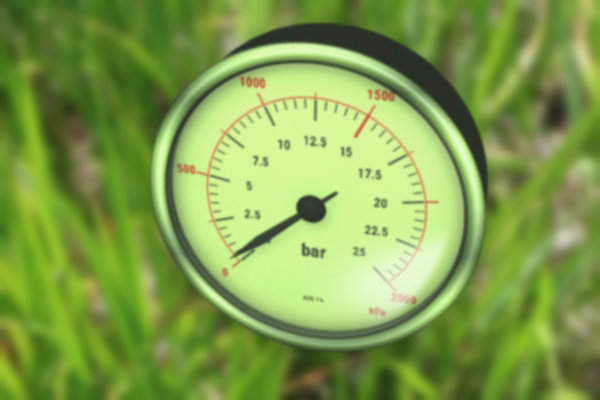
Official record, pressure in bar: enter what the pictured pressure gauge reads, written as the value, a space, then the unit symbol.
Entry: 0.5 bar
